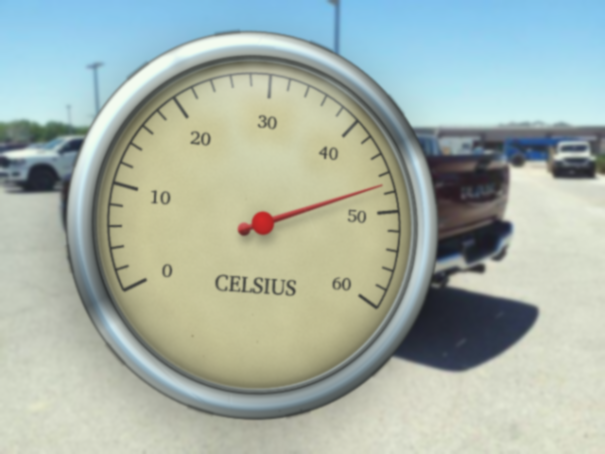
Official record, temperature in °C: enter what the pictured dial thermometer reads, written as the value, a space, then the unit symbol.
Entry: 47 °C
